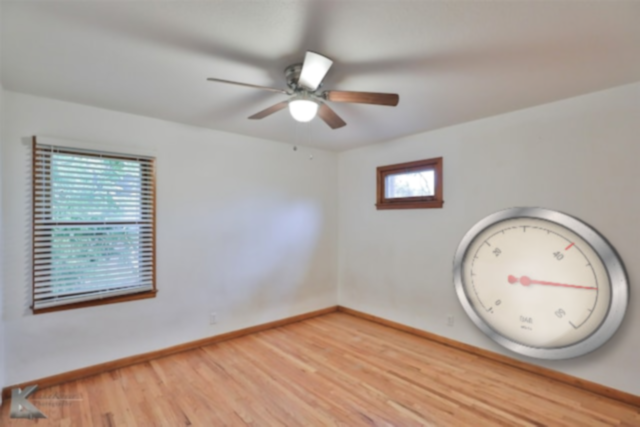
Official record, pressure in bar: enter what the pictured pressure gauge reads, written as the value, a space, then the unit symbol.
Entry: 50 bar
